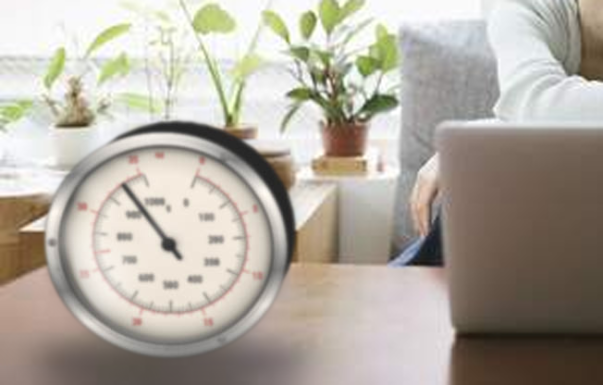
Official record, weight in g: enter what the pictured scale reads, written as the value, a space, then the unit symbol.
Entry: 950 g
